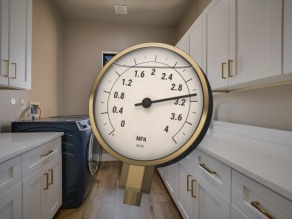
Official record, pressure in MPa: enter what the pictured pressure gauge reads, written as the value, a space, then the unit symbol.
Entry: 3.1 MPa
